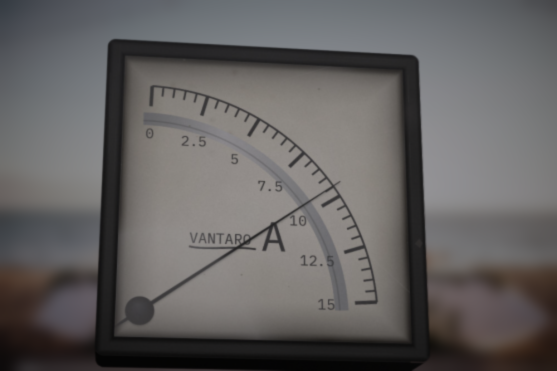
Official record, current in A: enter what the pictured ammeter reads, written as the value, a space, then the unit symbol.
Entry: 9.5 A
